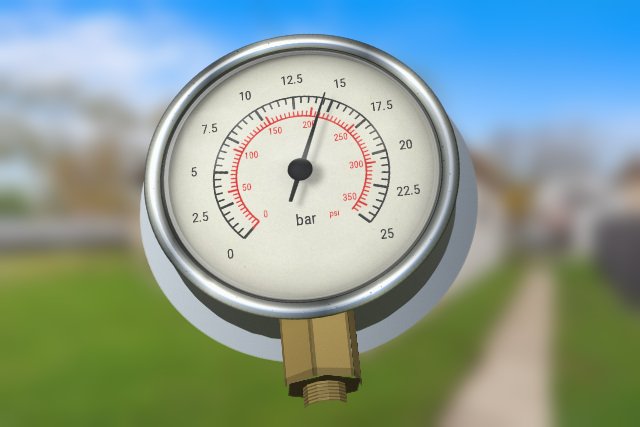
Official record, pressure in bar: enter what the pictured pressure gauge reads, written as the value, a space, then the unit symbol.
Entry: 14.5 bar
